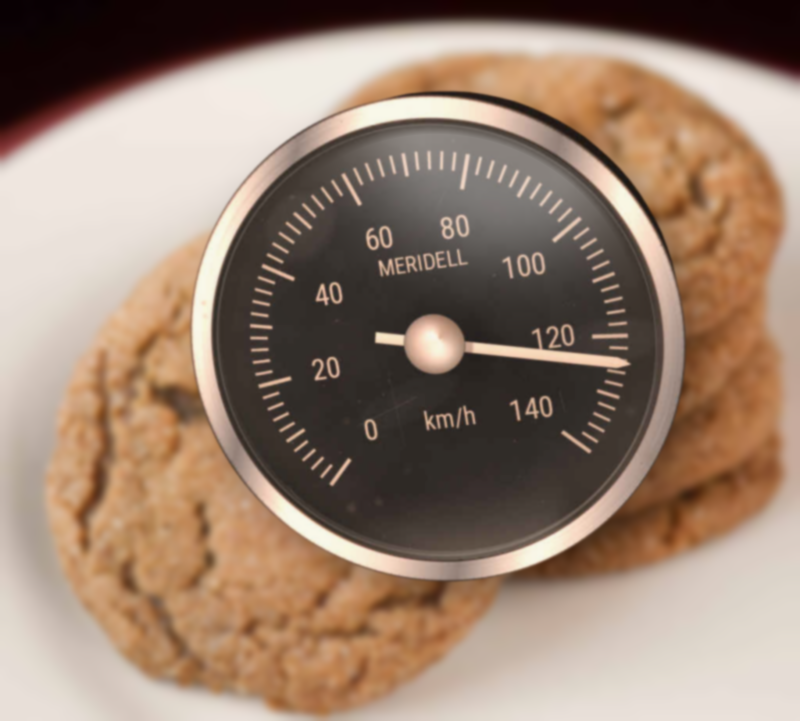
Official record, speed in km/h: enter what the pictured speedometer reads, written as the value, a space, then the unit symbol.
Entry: 124 km/h
